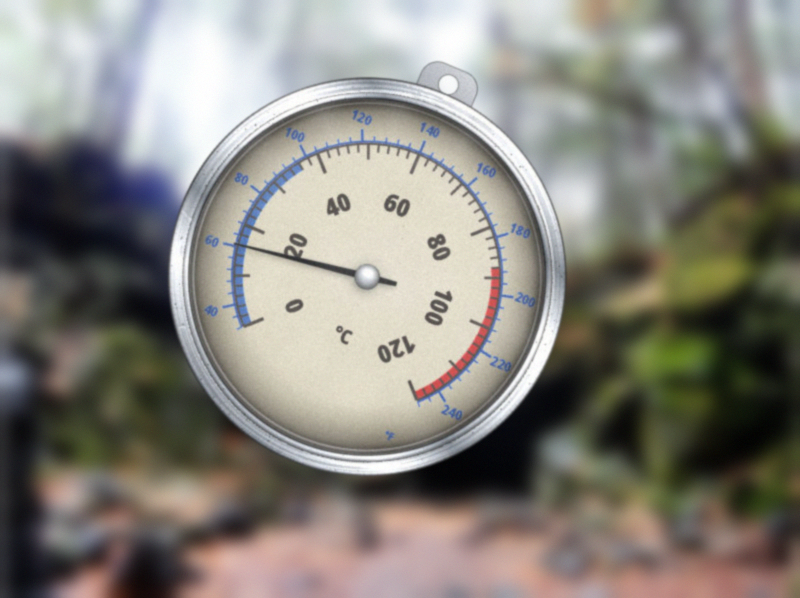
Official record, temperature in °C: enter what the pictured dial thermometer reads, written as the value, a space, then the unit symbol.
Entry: 16 °C
